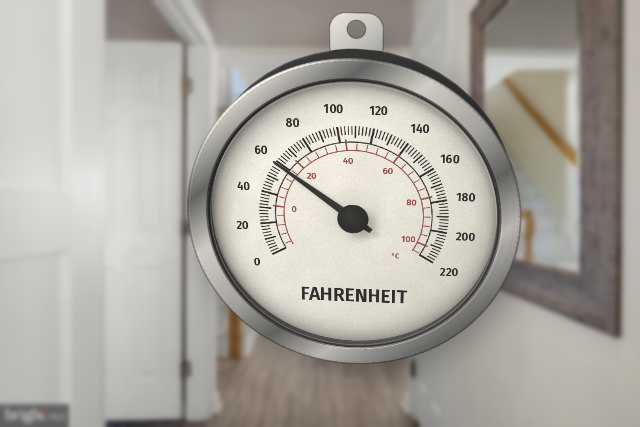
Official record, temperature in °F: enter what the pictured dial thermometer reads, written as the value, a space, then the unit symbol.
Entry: 60 °F
